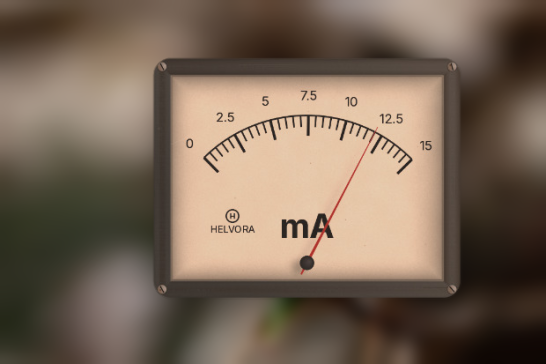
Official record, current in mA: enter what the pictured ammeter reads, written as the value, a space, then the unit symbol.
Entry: 12 mA
